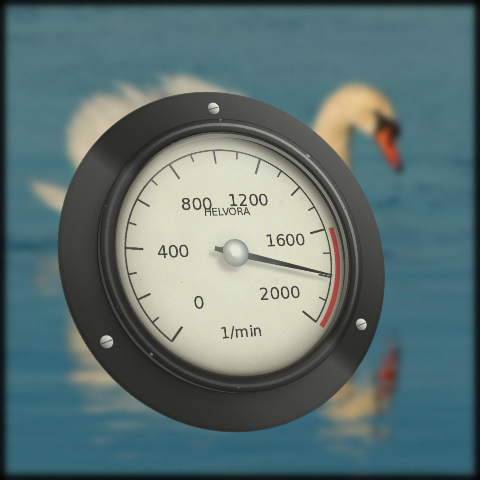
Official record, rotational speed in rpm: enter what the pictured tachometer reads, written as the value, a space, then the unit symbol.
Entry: 1800 rpm
